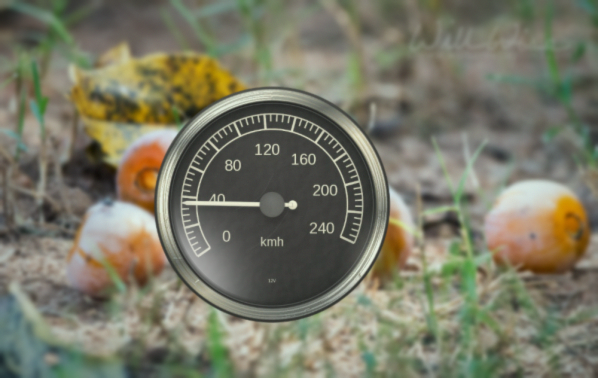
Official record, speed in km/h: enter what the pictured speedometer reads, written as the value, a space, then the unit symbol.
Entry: 36 km/h
